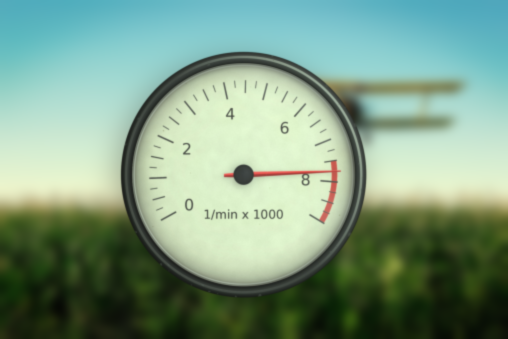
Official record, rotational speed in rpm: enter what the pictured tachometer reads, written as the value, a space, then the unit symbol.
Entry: 7750 rpm
